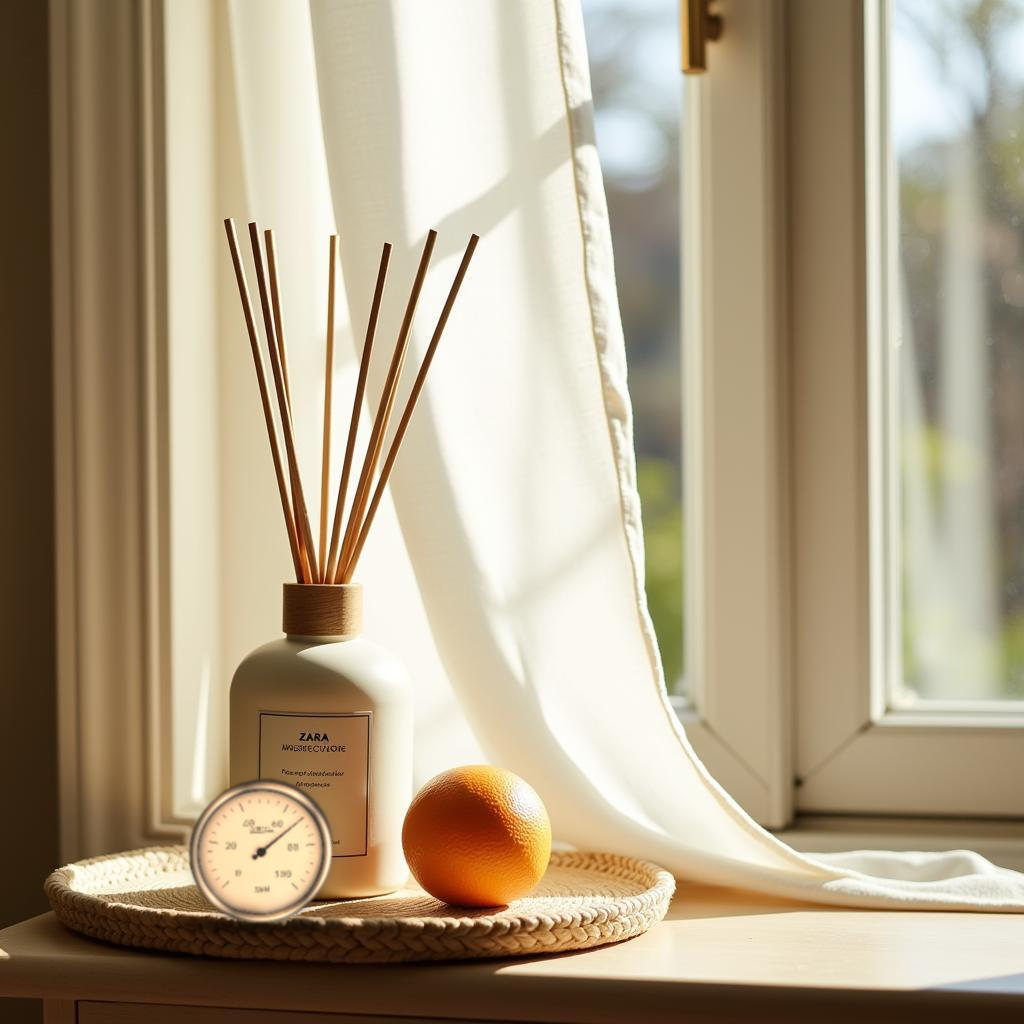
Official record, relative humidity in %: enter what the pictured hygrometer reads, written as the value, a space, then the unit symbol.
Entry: 68 %
